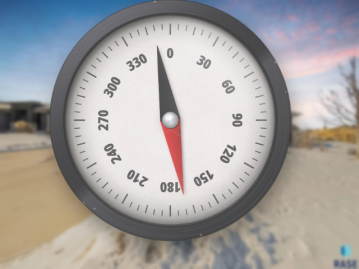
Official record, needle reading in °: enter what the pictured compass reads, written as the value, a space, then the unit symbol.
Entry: 170 °
